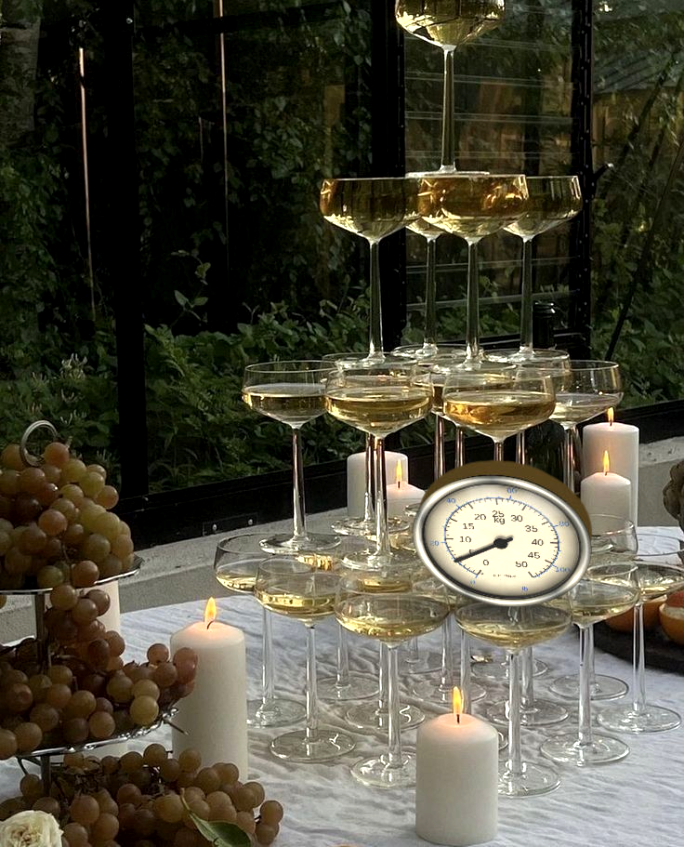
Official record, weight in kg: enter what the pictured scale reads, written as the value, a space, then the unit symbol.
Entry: 5 kg
